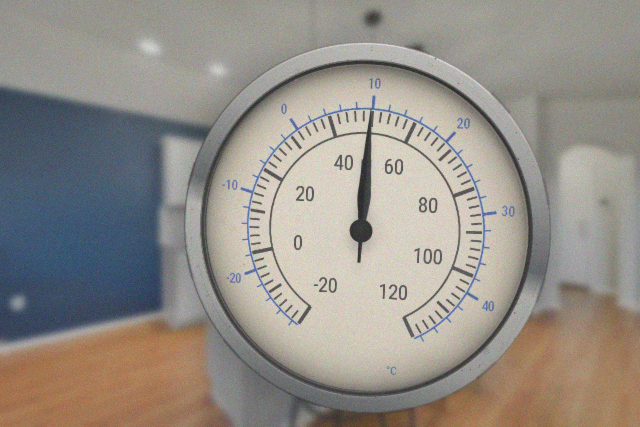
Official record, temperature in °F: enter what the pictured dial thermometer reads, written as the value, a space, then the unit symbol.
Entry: 50 °F
